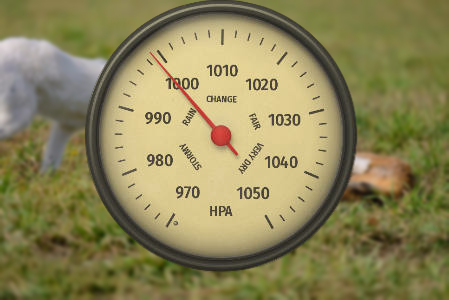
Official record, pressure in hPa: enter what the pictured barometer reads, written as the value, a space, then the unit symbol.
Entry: 999 hPa
